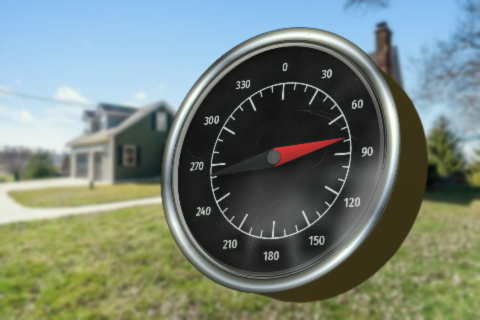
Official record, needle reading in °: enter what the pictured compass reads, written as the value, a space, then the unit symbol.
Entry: 80 °
